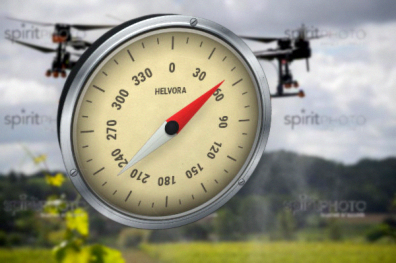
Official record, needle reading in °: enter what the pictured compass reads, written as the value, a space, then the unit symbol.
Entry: 50 °
